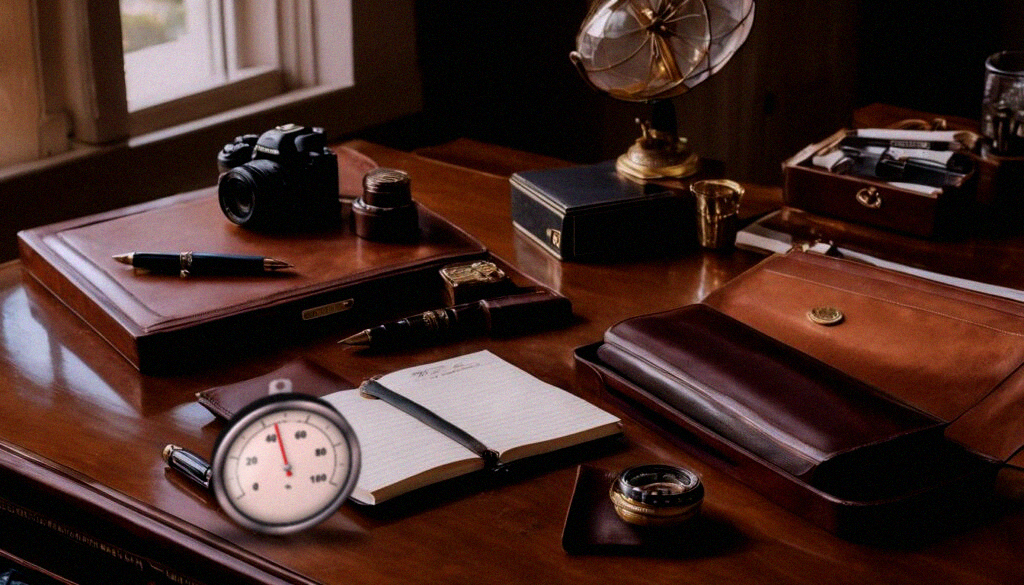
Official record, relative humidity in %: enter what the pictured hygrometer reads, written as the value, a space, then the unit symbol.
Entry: 45 %
